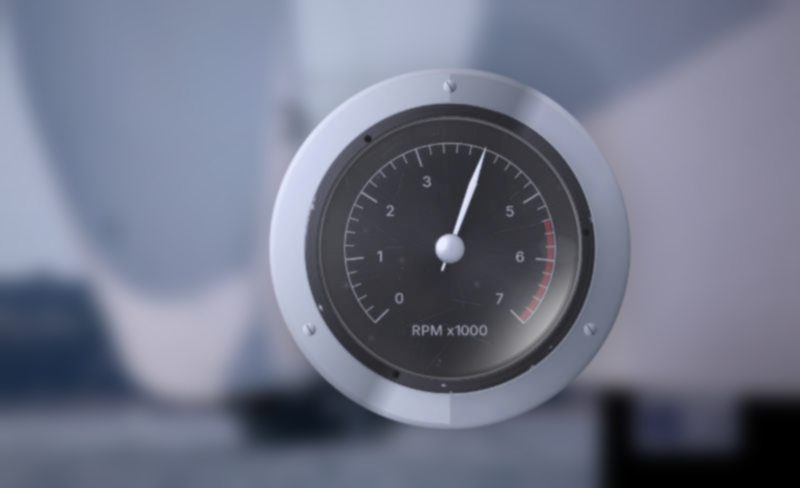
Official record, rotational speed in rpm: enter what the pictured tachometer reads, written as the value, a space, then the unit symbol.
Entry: 4000 rpm
